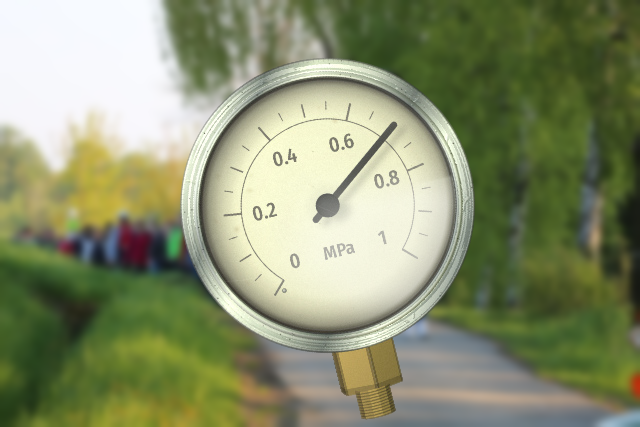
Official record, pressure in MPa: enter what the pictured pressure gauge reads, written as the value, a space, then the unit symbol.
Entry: 0.7 MPa
